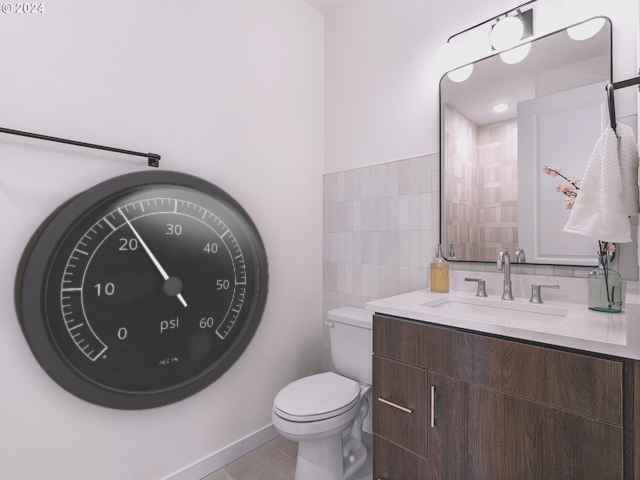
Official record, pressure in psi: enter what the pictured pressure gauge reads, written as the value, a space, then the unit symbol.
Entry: 22 psi
